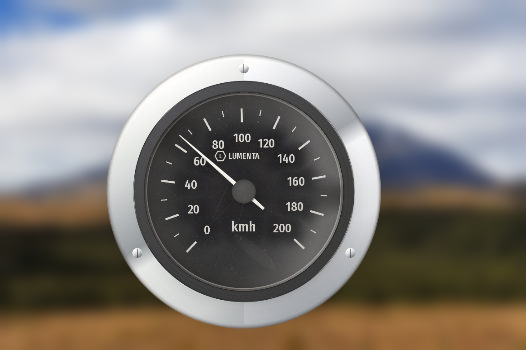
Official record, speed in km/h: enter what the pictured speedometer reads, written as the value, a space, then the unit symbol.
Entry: 65 km/h
